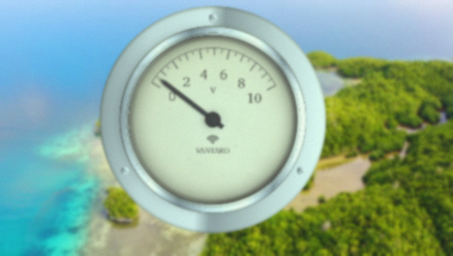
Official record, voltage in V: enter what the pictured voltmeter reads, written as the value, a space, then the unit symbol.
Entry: 0.5 V
